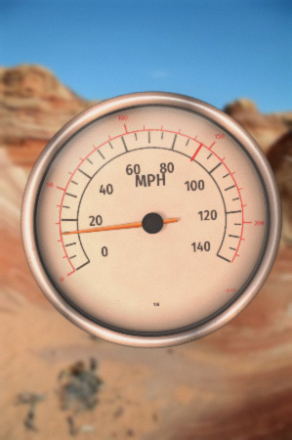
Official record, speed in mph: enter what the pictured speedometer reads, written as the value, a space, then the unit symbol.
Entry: 15 mph
